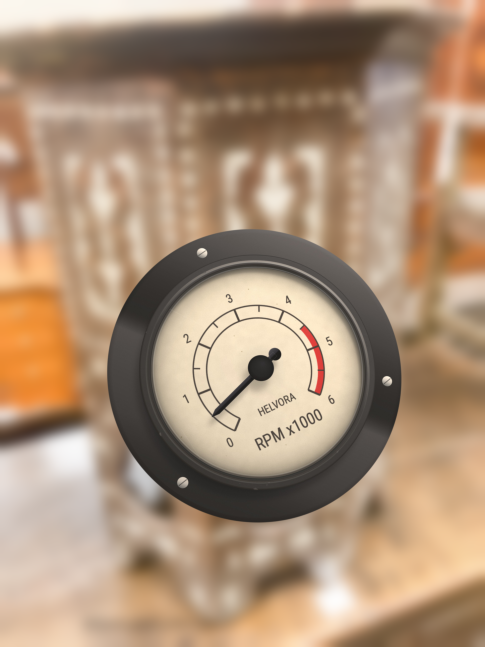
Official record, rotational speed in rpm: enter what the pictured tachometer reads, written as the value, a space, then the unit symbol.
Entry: 500 rpm
